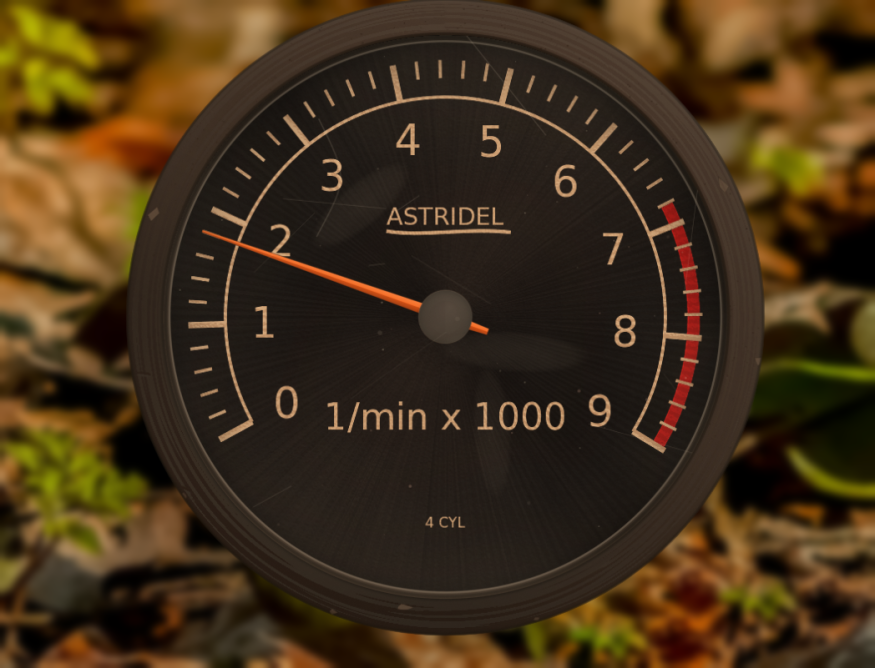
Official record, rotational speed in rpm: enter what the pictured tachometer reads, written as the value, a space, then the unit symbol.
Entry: 1800 rpm
